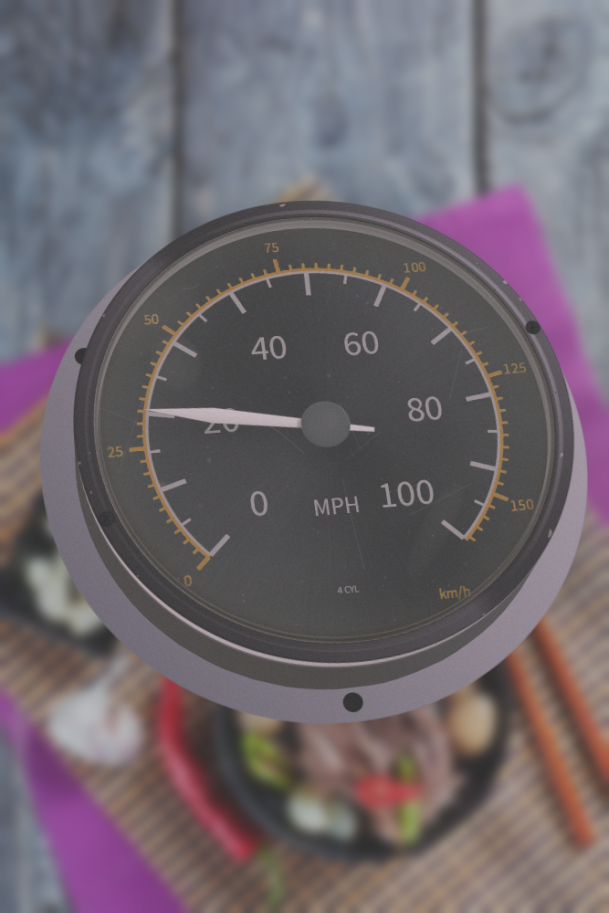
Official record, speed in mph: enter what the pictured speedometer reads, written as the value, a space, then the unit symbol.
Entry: 20 mph
